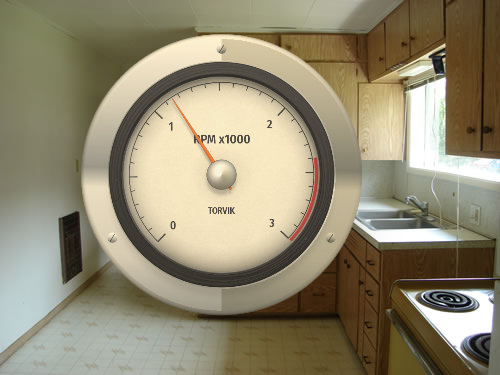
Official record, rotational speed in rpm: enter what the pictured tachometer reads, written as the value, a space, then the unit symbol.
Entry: 1150 rpm
